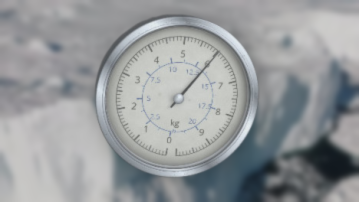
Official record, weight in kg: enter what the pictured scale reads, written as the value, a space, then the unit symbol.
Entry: 6 kg
